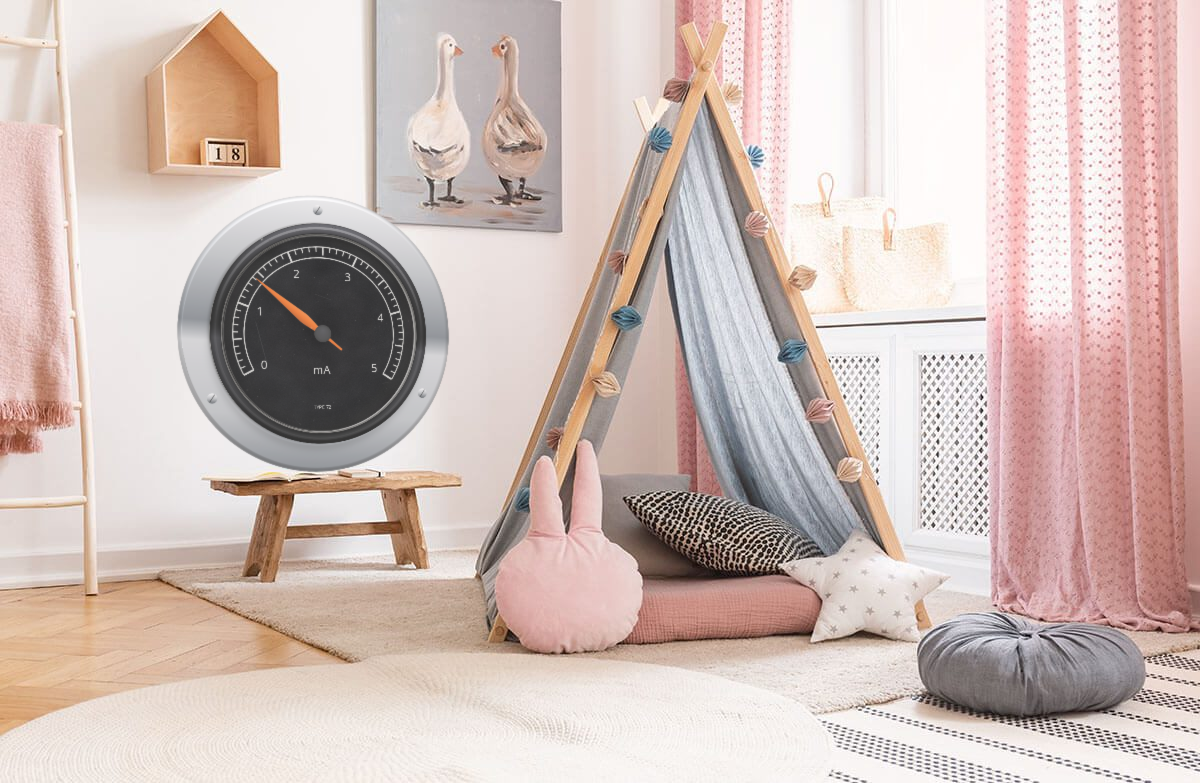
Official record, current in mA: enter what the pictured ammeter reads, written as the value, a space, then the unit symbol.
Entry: 1.4 mA
